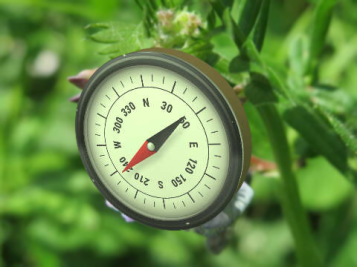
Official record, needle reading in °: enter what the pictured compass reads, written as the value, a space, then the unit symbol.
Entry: 235 °
